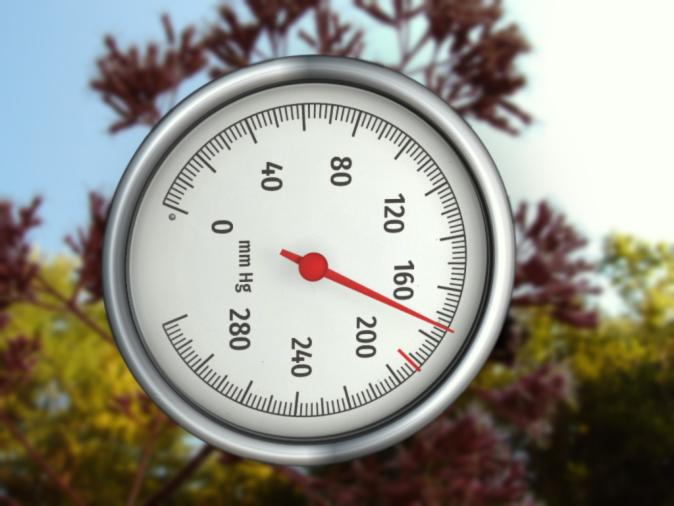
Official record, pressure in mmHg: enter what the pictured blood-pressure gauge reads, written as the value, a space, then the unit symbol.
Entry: 174 mmHg
